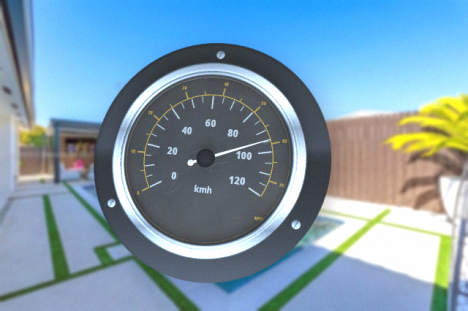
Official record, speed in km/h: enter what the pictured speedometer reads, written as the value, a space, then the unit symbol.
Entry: 95 km/h
